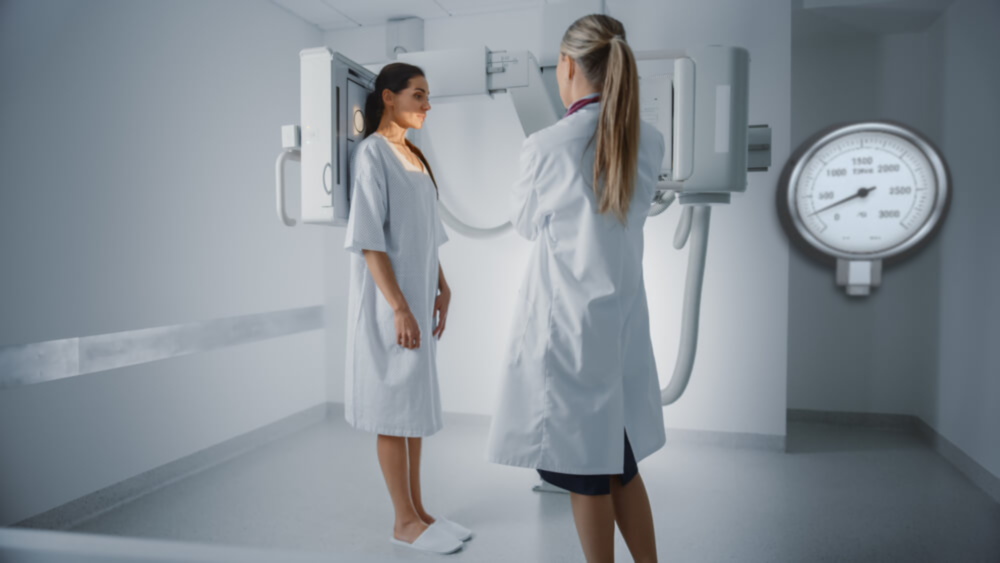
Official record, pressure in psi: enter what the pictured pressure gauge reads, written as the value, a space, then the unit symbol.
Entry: 250 psi
